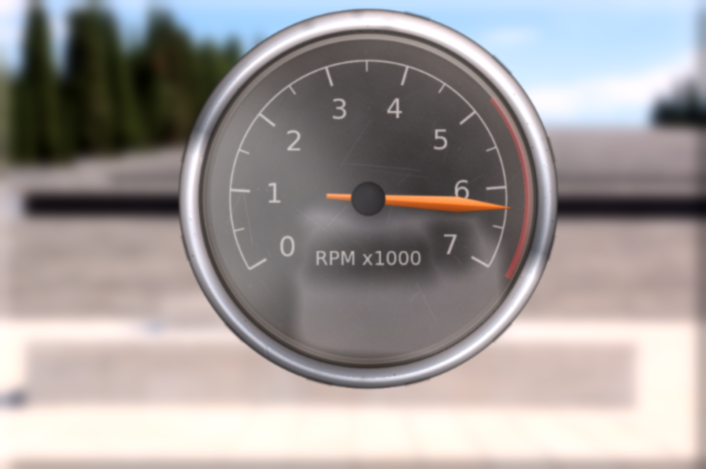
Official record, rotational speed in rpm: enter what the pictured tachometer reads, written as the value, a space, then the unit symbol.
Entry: 6250 rpm
